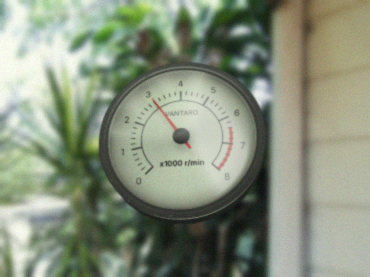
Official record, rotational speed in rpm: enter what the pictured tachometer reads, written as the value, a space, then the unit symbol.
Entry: 3000 rpm
